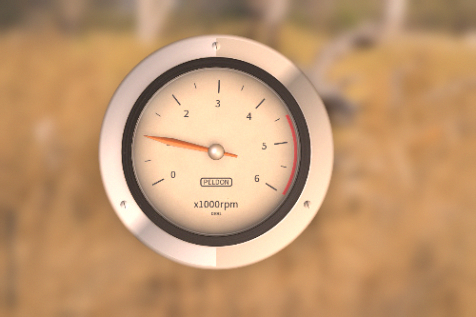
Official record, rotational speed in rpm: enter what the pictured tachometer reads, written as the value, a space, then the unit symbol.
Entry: 1000 rpm
